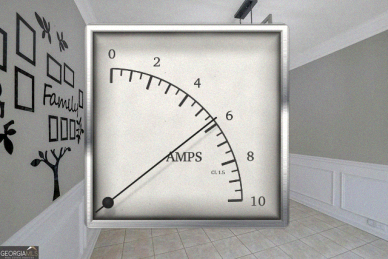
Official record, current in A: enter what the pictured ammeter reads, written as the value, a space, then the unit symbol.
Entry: 5.75 A
